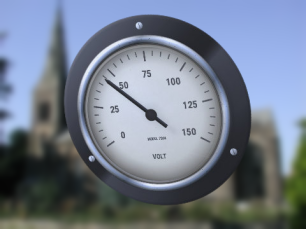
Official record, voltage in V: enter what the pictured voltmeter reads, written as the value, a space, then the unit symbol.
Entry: 45 V
